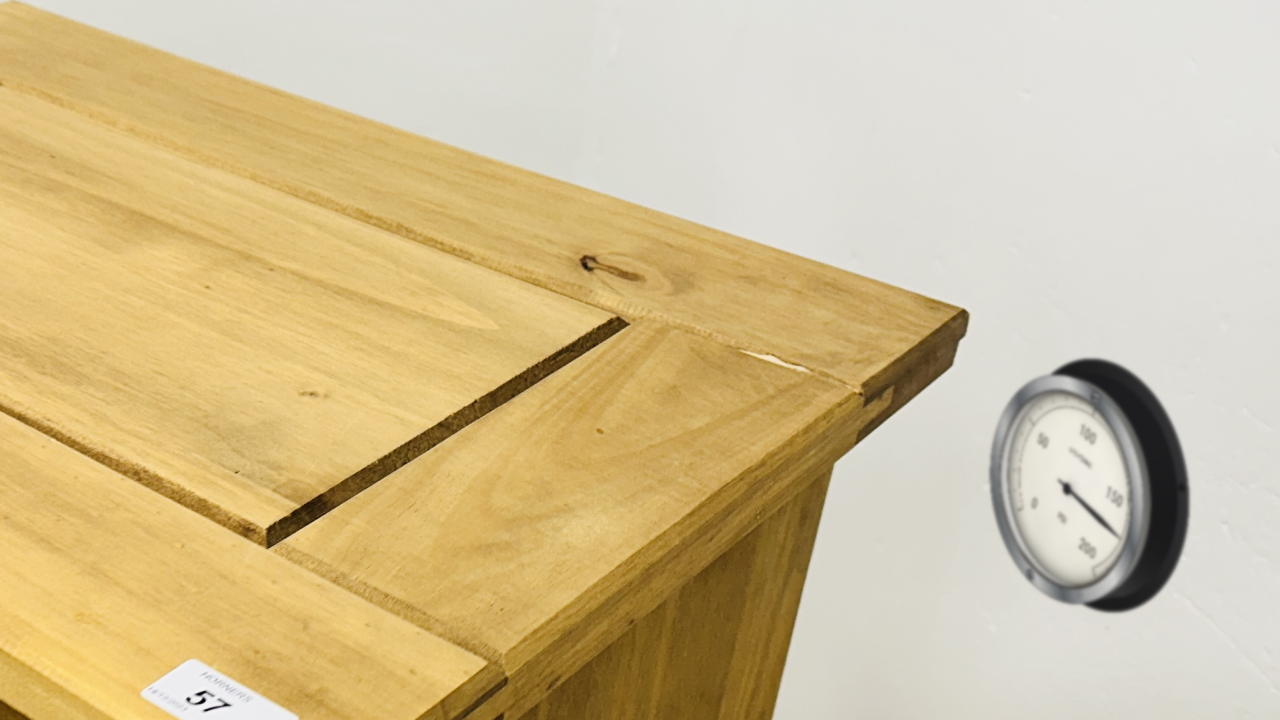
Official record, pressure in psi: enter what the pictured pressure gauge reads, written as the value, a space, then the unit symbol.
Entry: 170 psi
